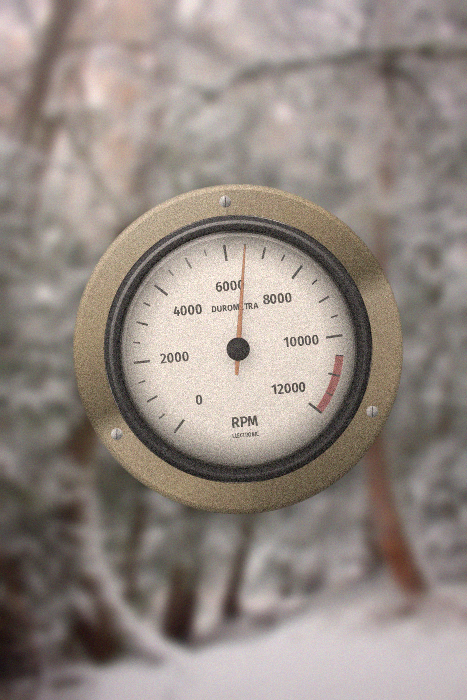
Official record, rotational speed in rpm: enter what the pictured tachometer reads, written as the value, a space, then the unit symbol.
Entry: 6500 rpm
